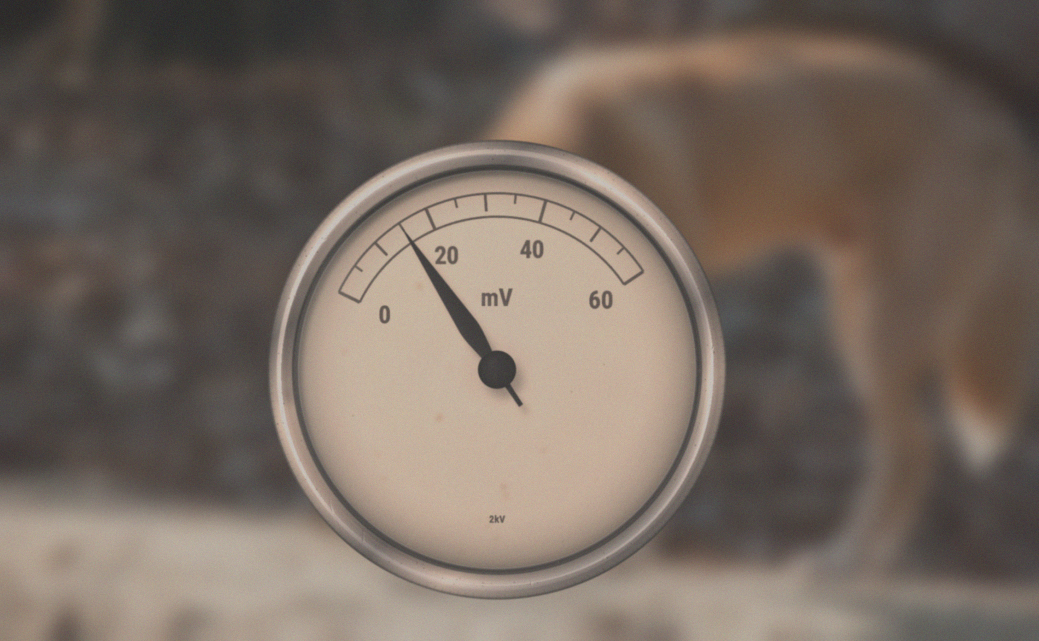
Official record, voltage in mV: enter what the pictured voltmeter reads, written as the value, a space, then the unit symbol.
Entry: 15 mV
